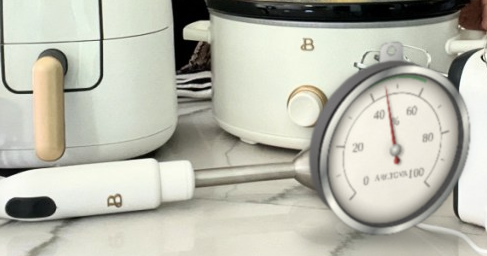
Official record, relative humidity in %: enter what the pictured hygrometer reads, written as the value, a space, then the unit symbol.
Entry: 45 %
